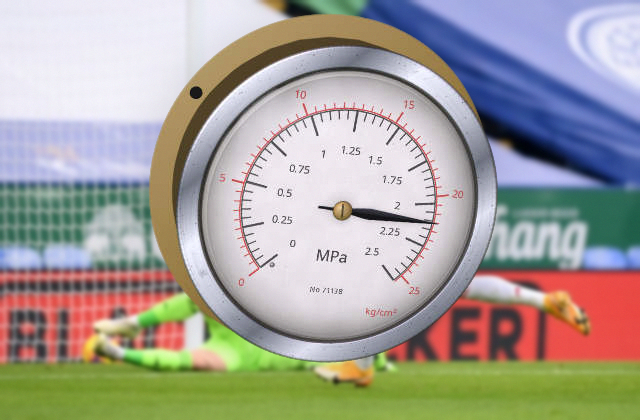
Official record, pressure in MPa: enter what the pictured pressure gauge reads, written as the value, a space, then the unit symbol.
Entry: 2.1 MPa
